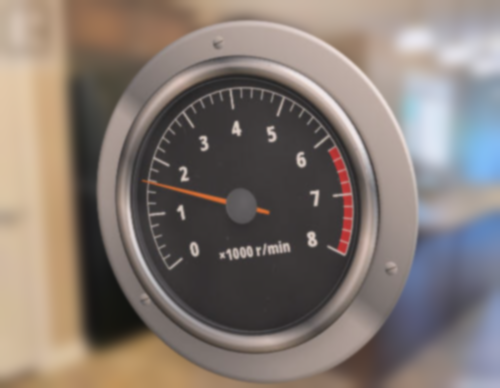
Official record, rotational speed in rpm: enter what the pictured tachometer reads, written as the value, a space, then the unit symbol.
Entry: 1600 rpm
